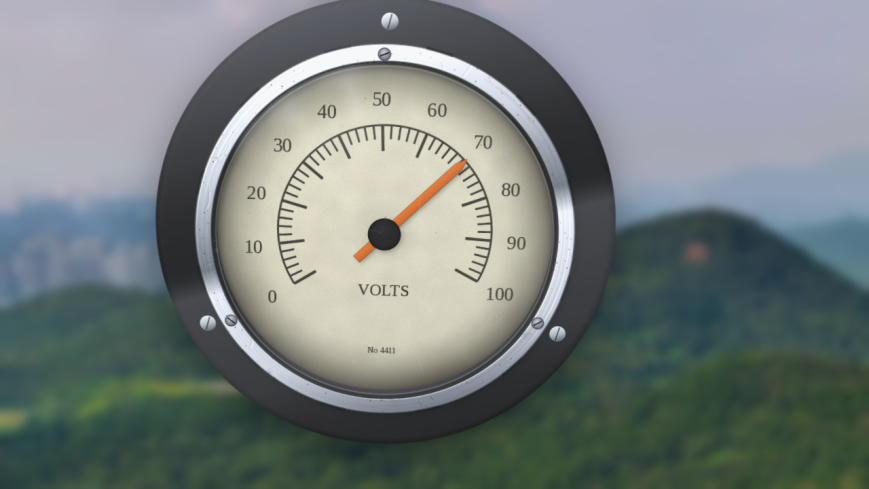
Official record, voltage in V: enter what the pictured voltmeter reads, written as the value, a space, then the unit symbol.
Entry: 70 V
